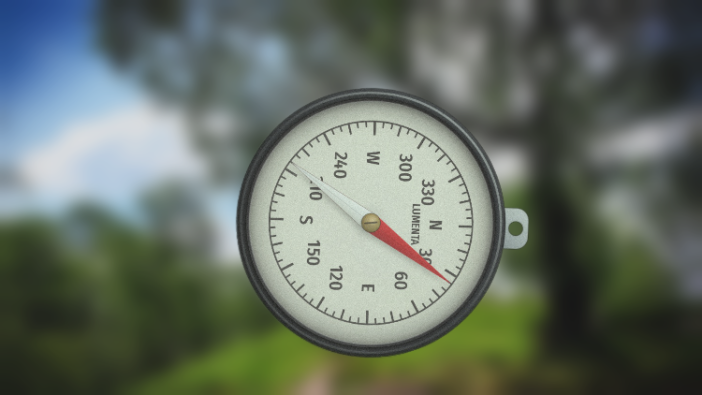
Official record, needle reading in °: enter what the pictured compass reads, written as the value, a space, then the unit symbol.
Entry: 35 °
